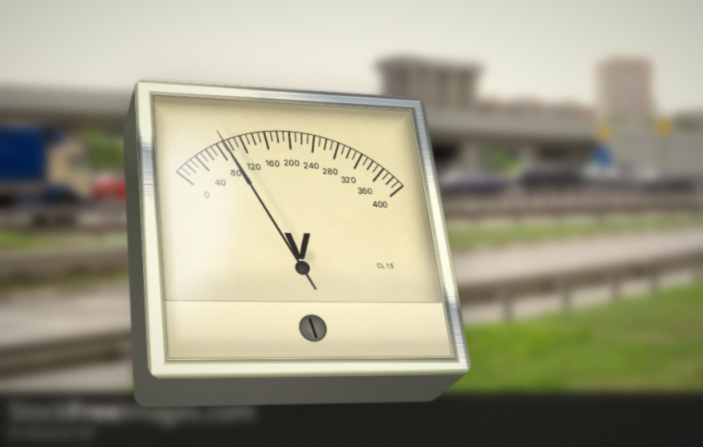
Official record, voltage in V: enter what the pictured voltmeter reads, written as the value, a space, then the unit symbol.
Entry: 90 V
